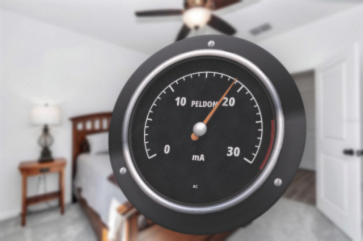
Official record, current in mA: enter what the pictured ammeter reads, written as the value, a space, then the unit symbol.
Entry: 19 mA
